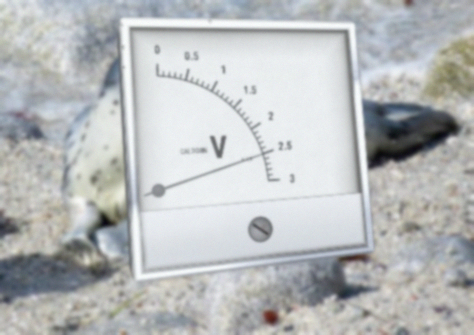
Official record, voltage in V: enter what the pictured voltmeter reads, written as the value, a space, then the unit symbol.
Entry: 2.5 V
